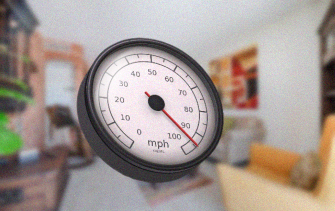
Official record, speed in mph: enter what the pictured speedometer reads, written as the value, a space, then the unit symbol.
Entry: 95 mph
